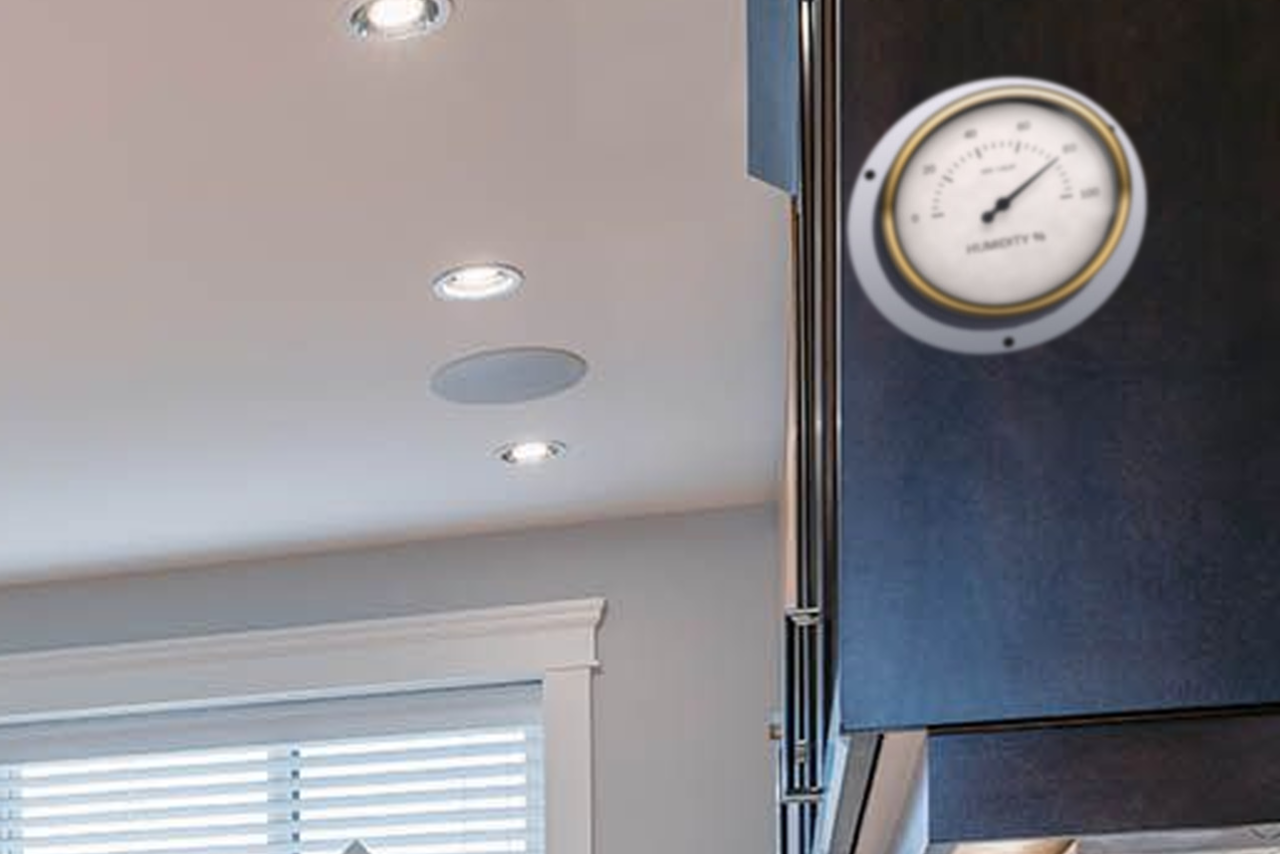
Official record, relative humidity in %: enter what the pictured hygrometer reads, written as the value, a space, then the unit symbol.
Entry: 80 %
